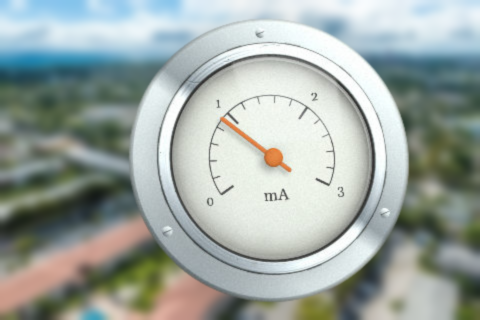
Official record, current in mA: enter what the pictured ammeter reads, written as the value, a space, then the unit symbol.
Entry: 0.9 mA
